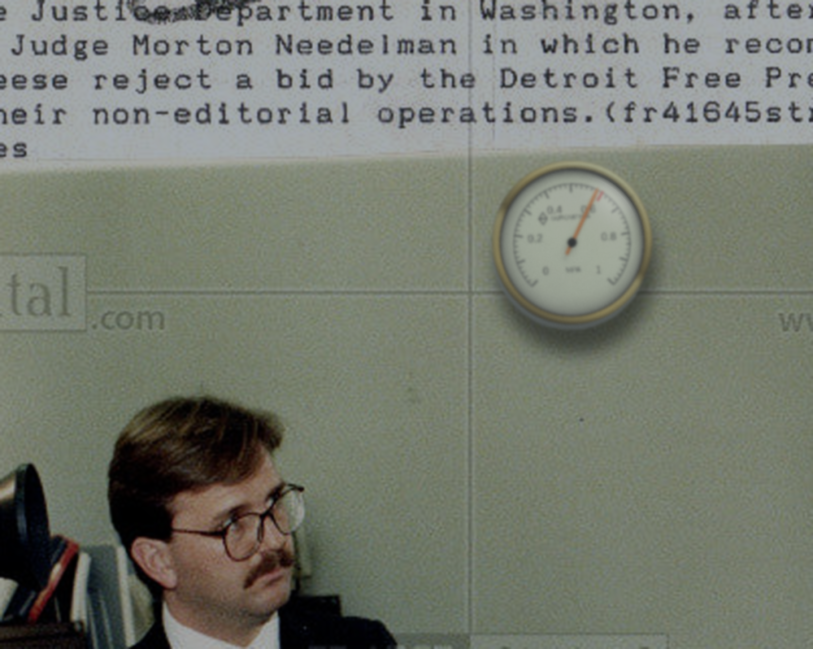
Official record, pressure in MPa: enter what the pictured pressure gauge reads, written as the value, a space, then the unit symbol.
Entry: 0.6 MPa
